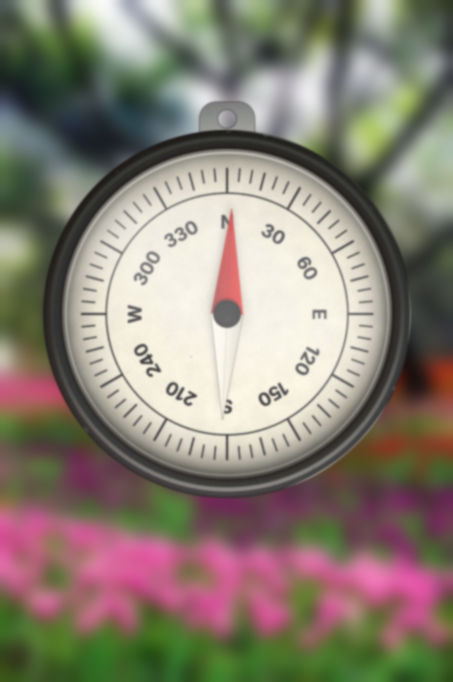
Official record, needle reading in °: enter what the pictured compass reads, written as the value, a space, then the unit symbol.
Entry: 2.5 °
